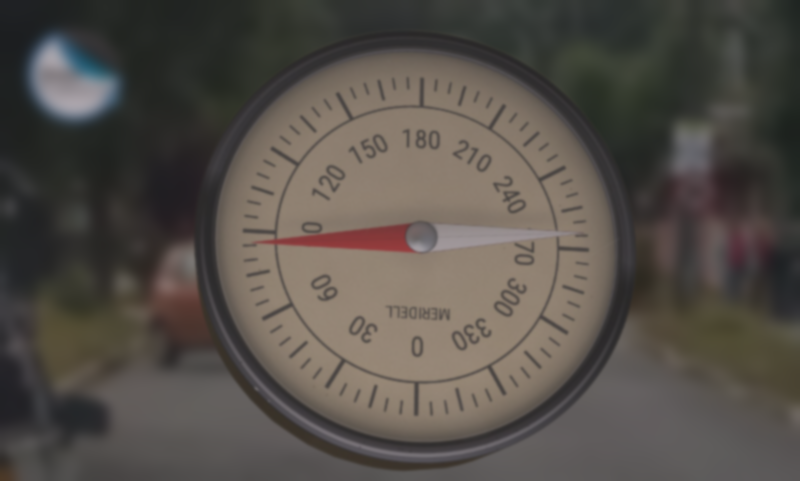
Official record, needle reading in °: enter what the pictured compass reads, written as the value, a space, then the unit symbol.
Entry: 85 °
